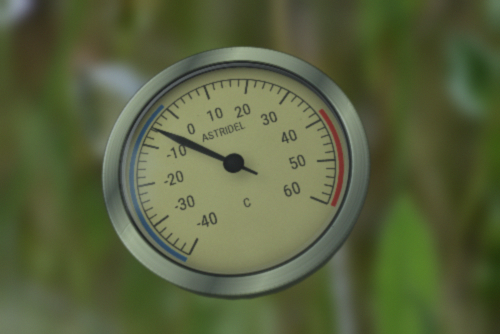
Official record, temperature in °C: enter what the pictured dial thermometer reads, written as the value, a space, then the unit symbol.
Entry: -6 °C
